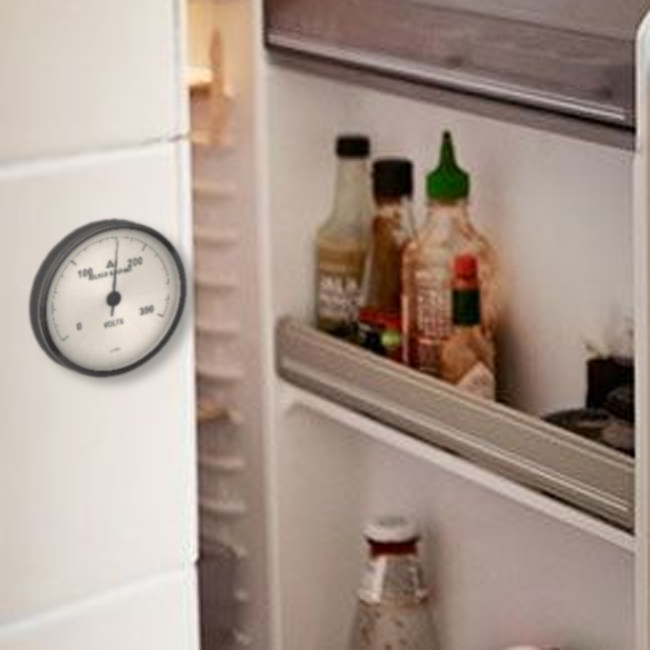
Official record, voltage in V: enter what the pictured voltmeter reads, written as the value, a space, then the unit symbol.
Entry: 160 V
